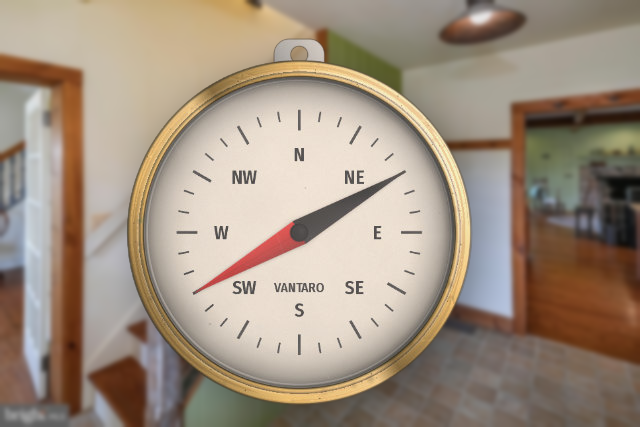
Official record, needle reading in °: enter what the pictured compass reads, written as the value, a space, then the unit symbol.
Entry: 240 °
